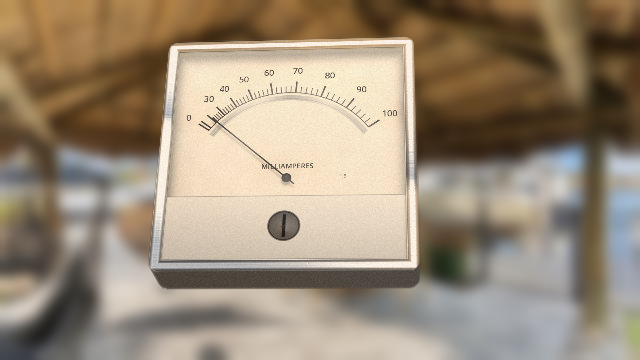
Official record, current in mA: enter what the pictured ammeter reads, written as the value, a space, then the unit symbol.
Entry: 20 mA
